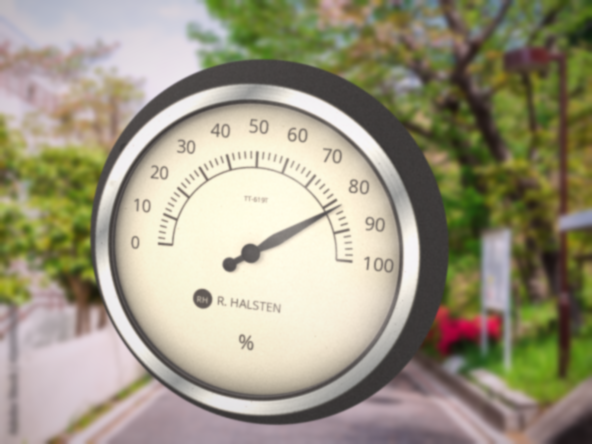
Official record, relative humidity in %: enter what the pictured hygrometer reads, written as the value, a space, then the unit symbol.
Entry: 82 %
